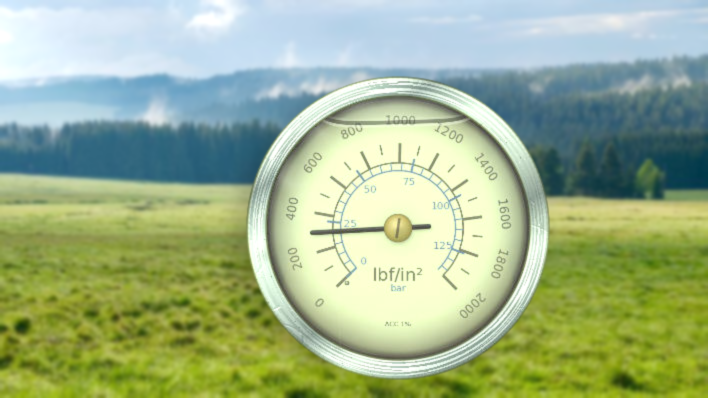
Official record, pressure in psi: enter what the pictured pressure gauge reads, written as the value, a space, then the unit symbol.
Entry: 300 psi
